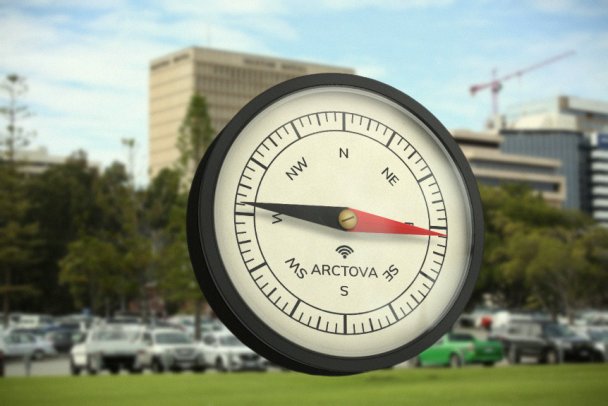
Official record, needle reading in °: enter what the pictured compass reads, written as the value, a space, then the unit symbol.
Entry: 95 °
